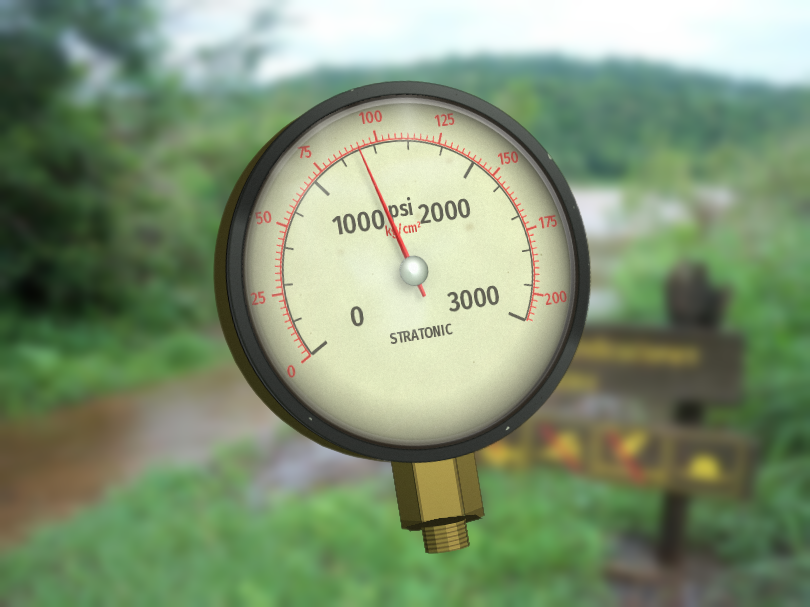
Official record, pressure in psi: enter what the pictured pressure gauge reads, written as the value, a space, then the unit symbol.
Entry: 1300 psi
